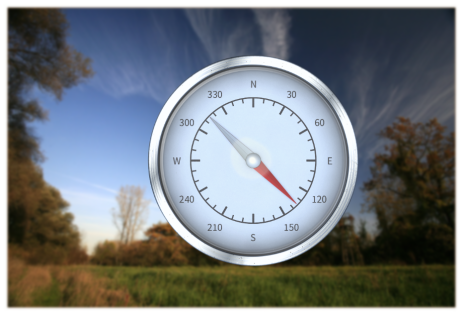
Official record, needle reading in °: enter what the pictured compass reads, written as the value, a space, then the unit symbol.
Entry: 135 °
